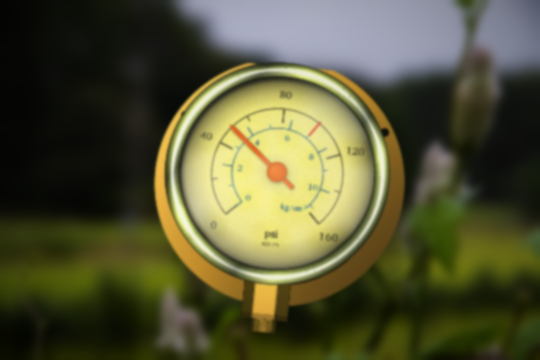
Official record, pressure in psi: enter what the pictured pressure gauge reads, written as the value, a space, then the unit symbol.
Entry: 50 psi
